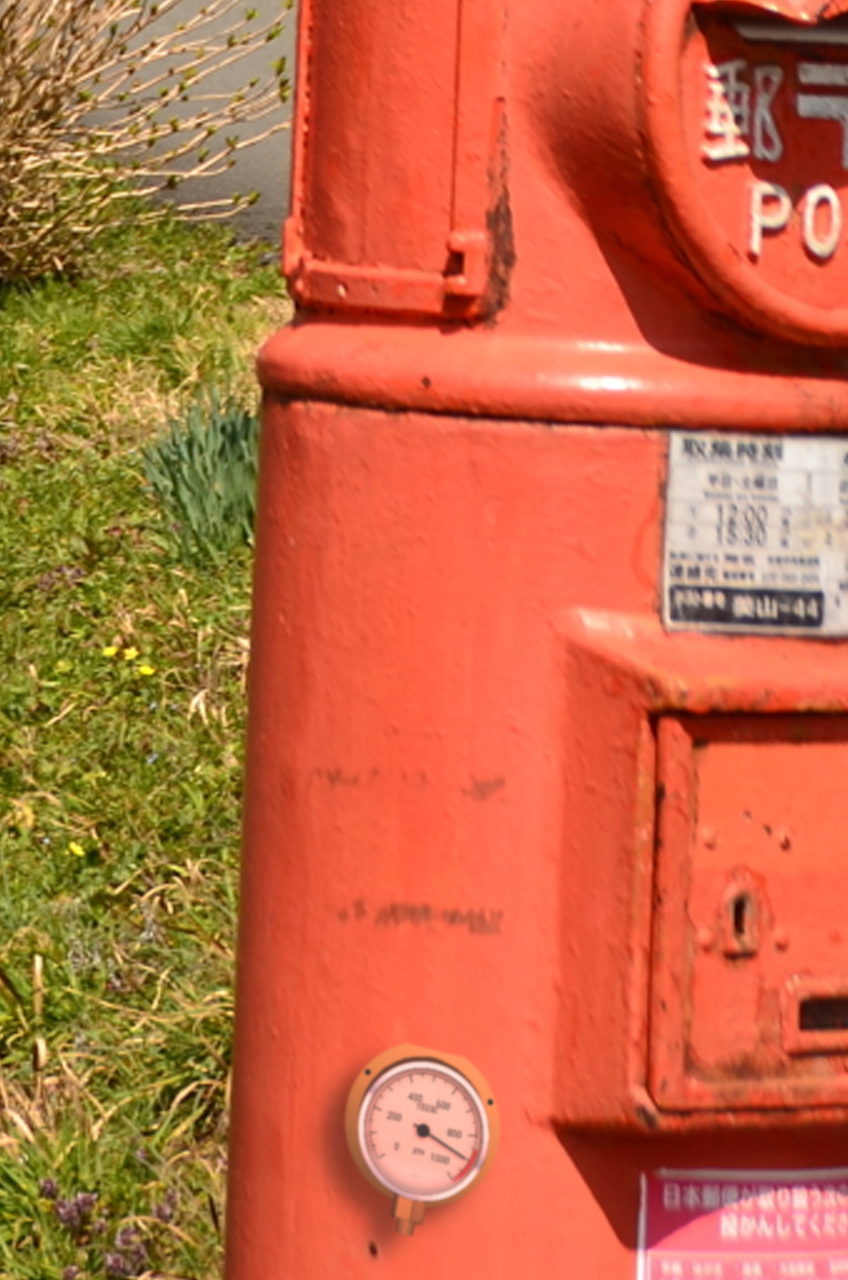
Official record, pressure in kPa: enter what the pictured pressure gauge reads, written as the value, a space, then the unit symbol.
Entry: 900 kPa
